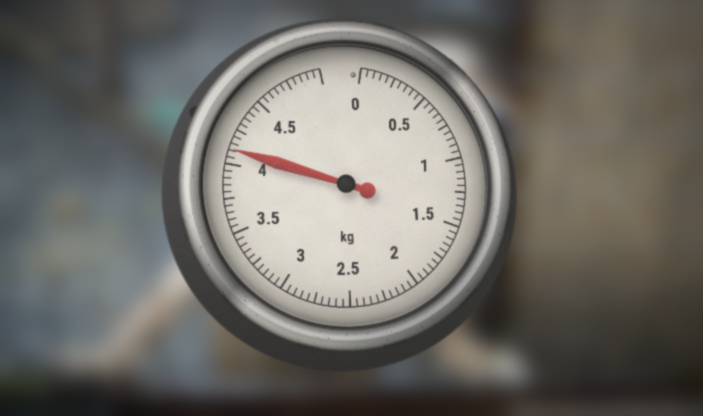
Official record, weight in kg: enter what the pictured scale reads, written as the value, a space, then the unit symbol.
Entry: 4.1 kg
